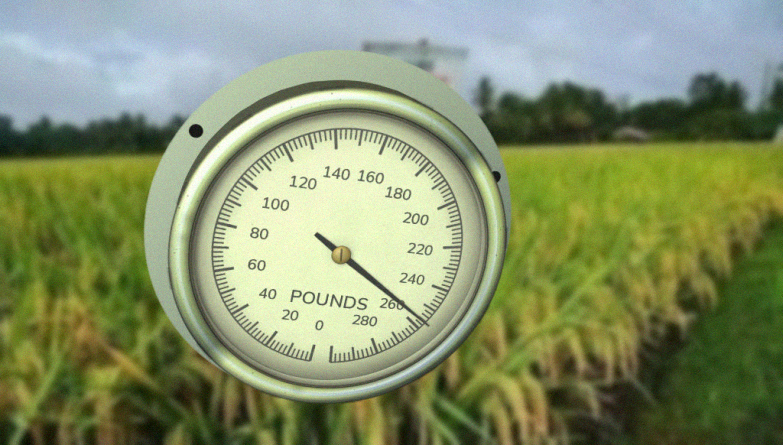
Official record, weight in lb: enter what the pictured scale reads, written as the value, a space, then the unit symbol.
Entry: 256 lb
